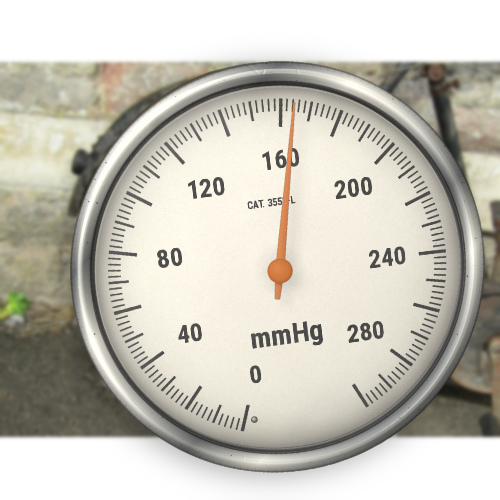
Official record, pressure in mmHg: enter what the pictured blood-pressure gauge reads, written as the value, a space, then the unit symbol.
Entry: 164 mmHg
